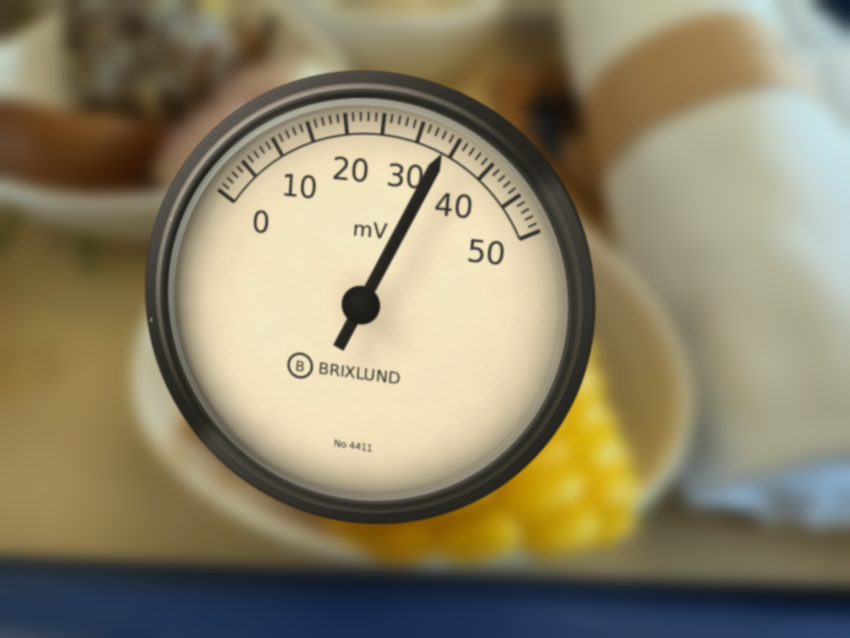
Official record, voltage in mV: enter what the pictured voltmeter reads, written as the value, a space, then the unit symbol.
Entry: 34 mV
